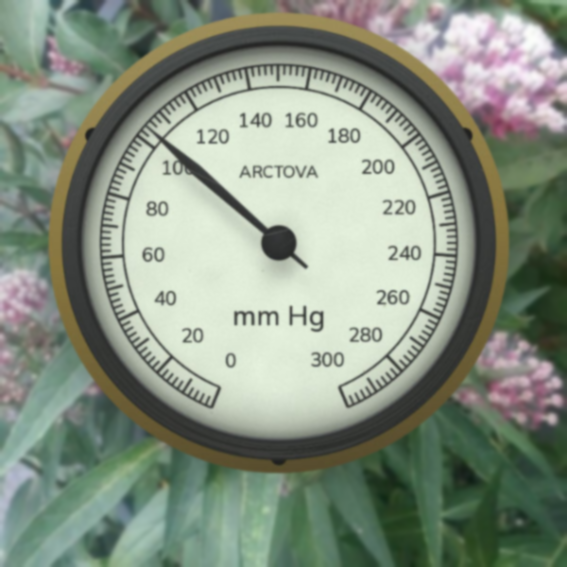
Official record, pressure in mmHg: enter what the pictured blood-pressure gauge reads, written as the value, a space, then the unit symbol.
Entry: 104 mmHg
